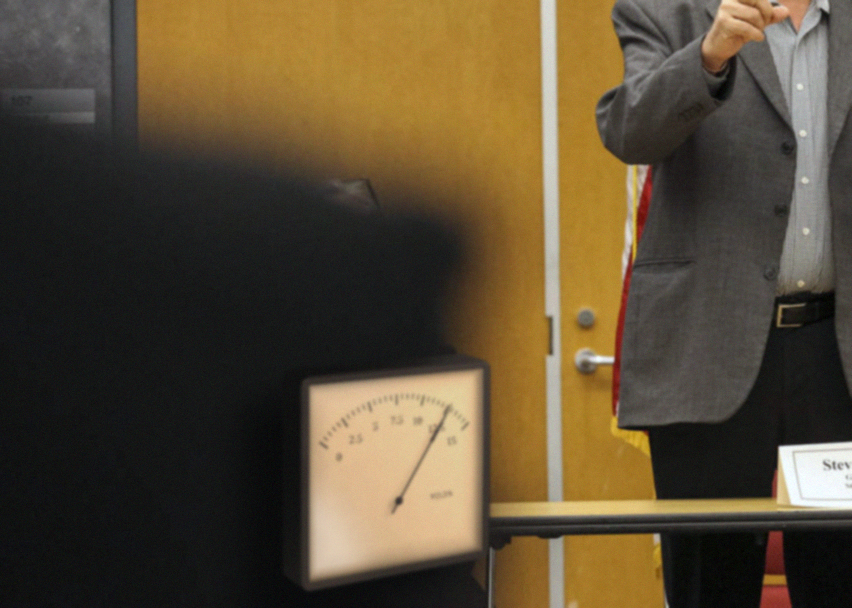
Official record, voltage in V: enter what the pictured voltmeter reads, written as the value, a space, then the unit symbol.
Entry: 12.5 V
